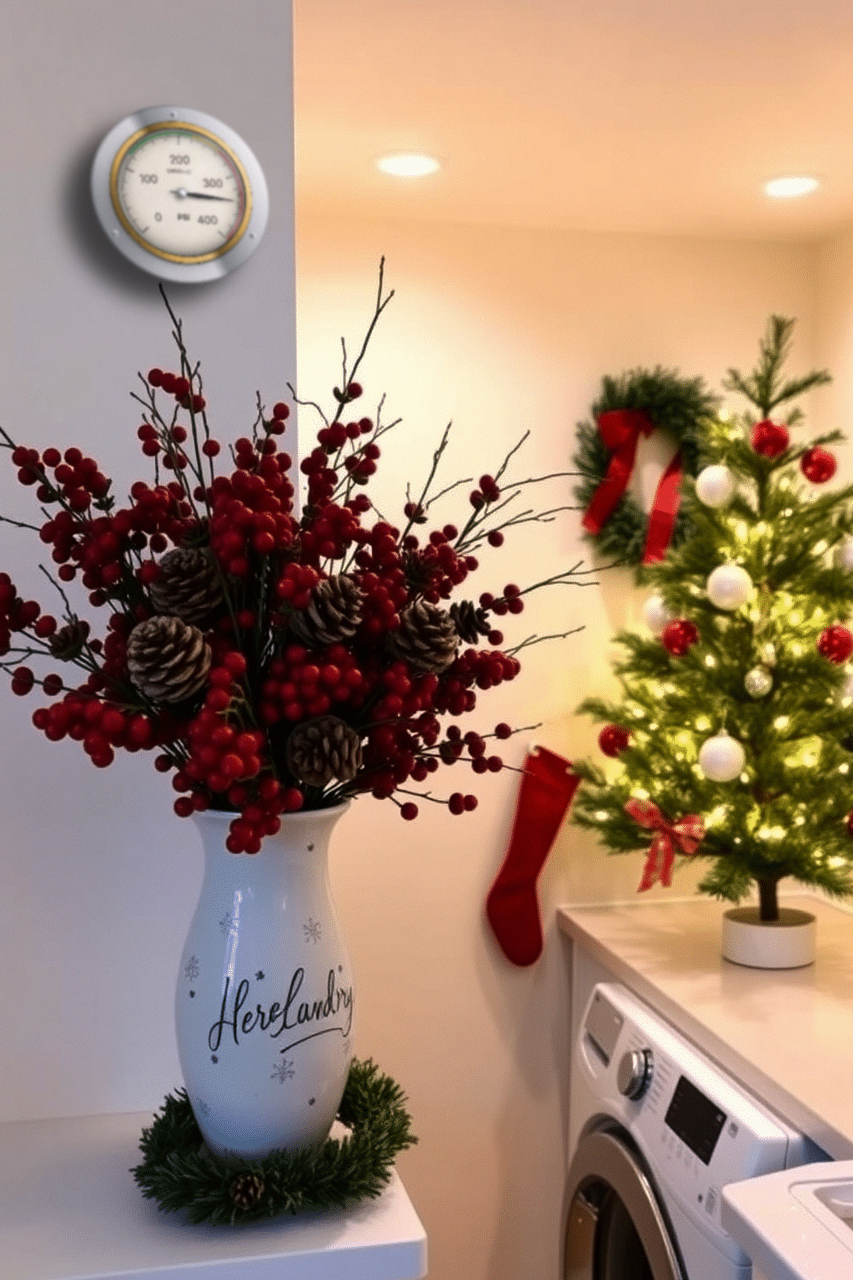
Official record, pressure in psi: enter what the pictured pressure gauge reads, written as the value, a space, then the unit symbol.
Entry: 340 psi
